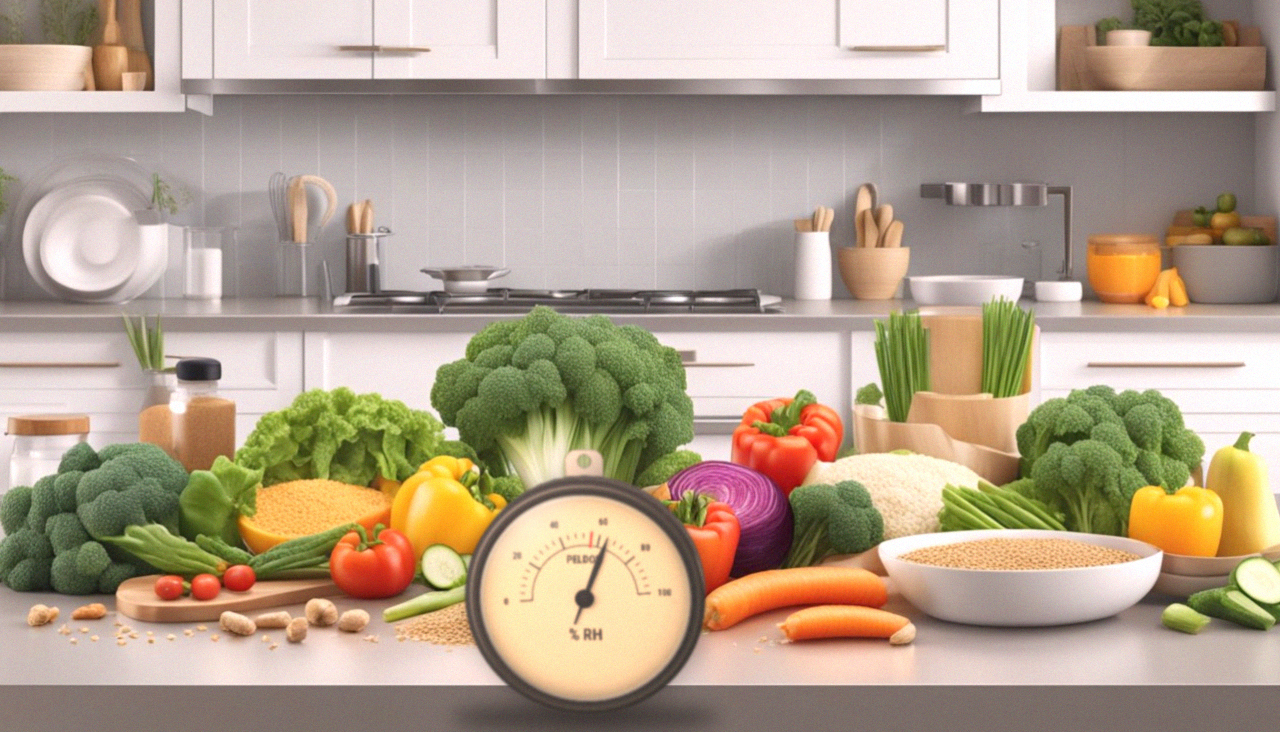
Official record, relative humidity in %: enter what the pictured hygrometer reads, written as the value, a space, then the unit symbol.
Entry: 64 %
